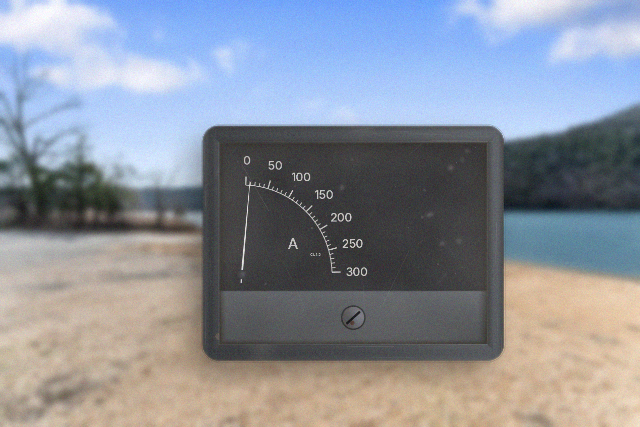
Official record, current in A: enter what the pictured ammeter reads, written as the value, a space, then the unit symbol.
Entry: 10 A
